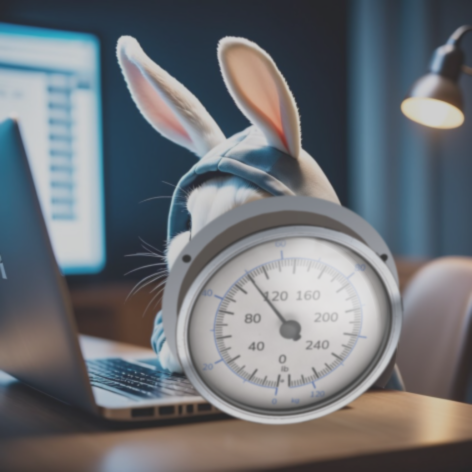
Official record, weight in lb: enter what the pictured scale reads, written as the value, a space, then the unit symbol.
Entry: 110 lb
